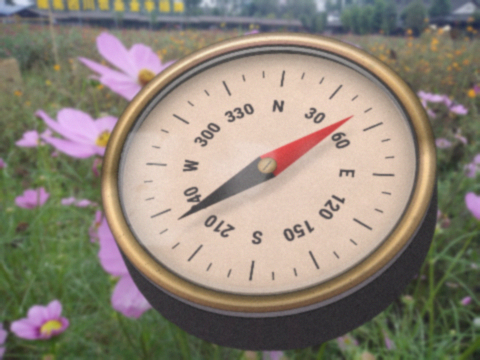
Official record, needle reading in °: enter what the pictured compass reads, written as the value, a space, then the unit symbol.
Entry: 50 °
